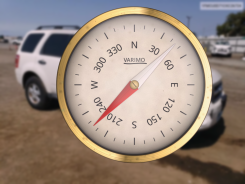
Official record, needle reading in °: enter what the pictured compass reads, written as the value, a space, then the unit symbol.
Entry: 225 °
